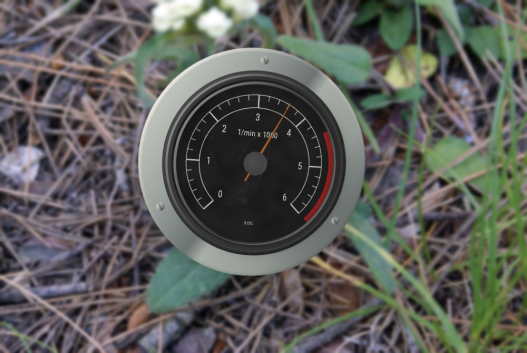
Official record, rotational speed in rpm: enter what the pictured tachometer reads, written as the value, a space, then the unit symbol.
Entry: 3600 rpm
